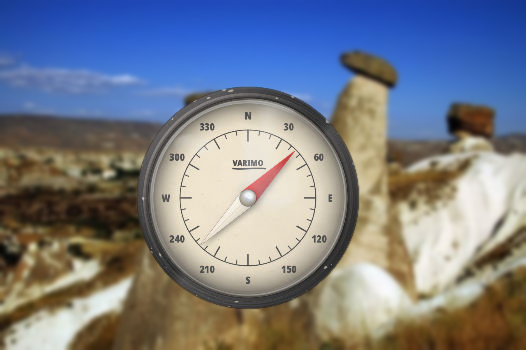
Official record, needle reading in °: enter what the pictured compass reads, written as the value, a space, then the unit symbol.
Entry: 45 °
